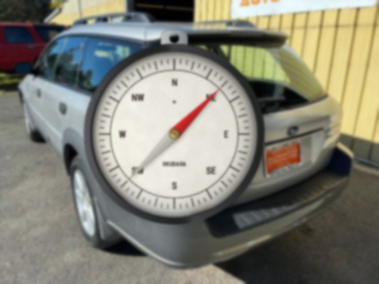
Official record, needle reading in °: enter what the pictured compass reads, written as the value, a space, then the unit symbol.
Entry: 45 °
